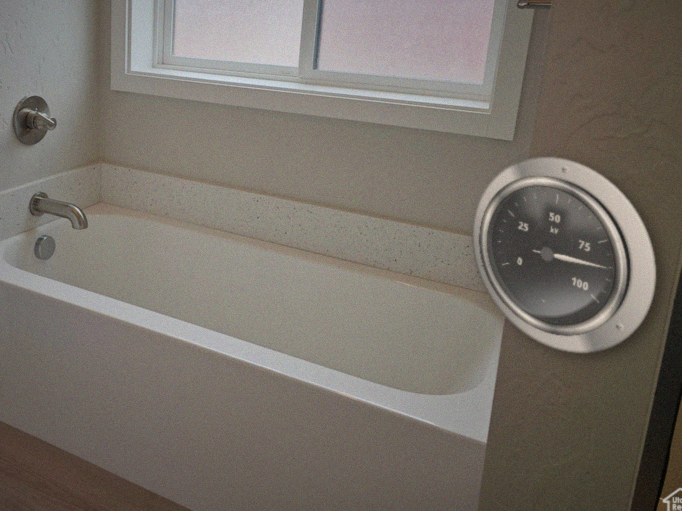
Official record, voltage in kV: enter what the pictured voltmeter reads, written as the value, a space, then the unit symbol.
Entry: 85 kV
